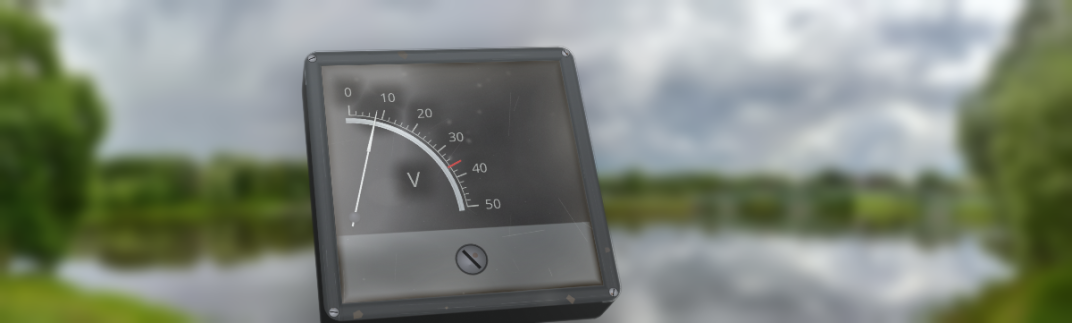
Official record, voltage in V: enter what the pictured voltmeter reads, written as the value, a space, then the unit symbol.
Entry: 8 V
